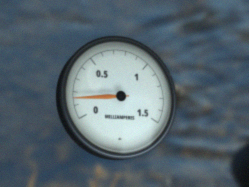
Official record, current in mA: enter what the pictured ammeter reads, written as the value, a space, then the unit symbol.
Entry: 0.15 mA
